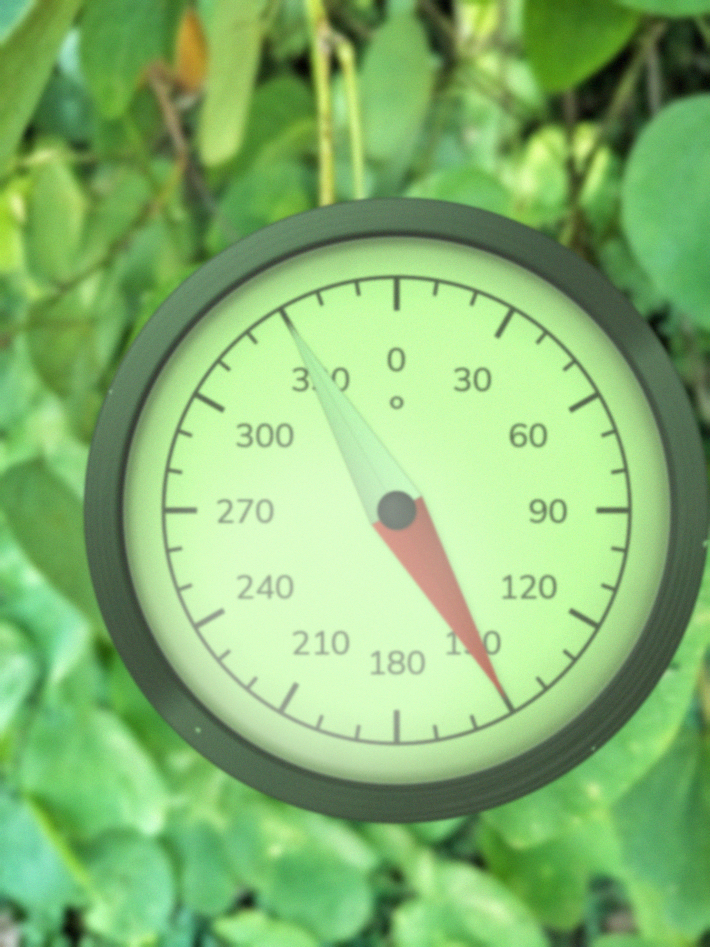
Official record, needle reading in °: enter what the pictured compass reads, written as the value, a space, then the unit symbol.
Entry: 150 °
